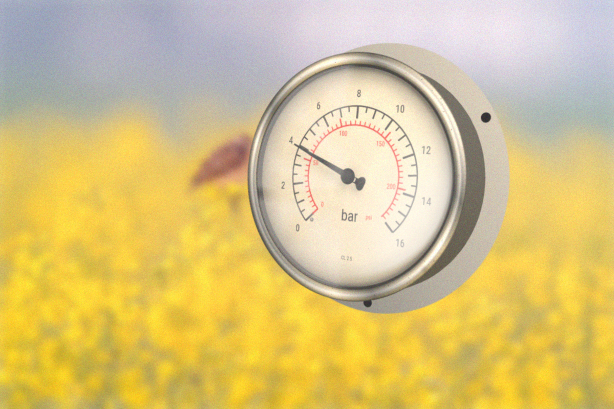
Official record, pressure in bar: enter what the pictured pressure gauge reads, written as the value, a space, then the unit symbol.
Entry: 4 bar
